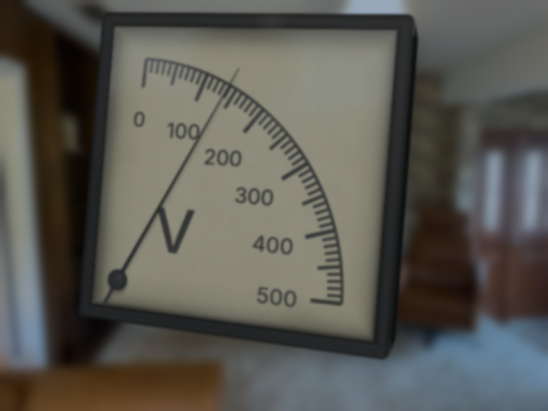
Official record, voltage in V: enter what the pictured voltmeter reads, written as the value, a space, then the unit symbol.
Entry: 140 V
